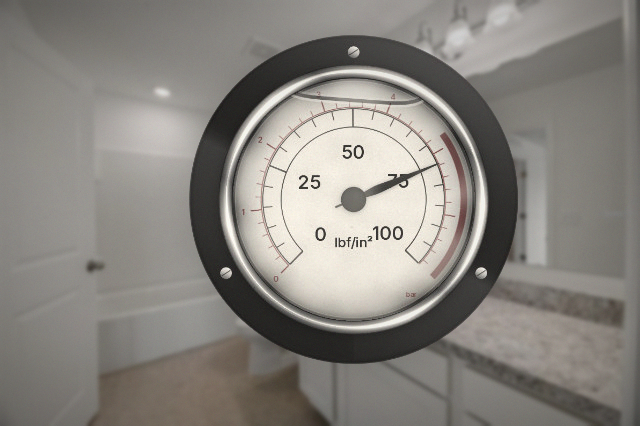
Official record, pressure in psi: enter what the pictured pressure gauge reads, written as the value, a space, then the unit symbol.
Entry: 75 psi
